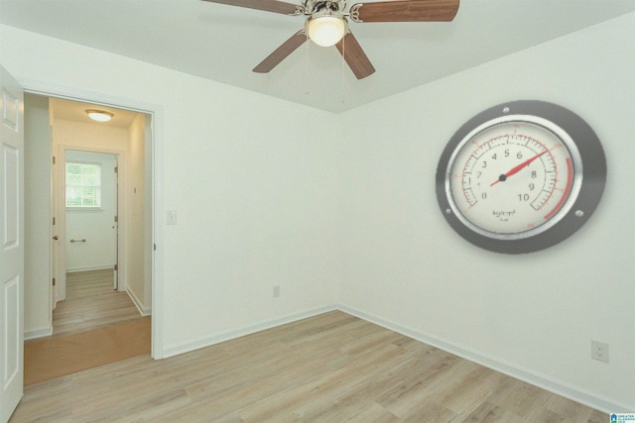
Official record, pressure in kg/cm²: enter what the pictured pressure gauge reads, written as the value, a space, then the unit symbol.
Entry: 7 kg/cm²
